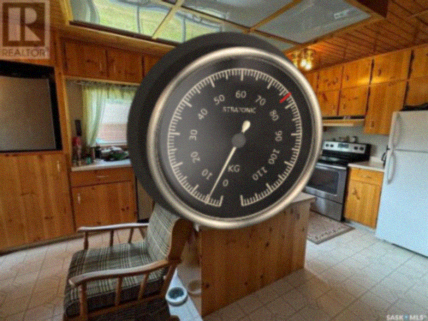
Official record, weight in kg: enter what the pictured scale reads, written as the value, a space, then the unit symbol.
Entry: 5 kg
